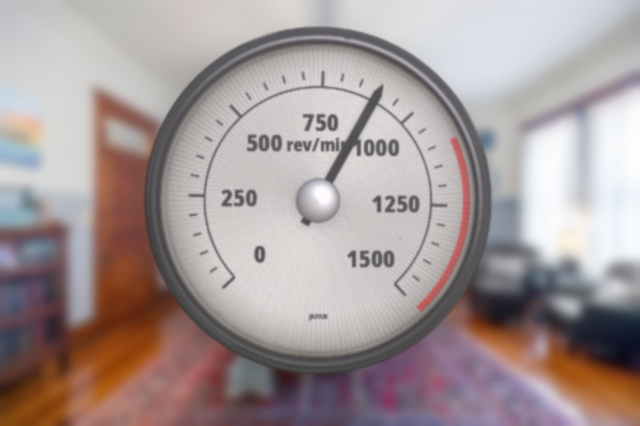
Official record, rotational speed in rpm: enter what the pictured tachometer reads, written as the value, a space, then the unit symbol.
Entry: 900 rpm
